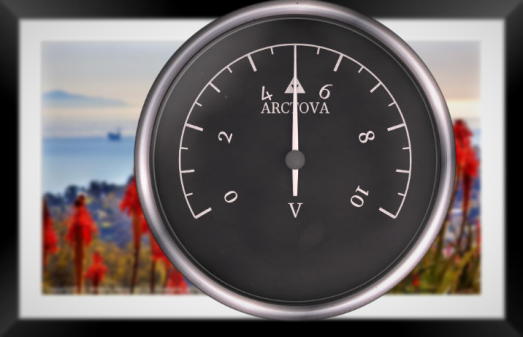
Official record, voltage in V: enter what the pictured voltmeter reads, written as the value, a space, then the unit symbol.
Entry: 5 V
